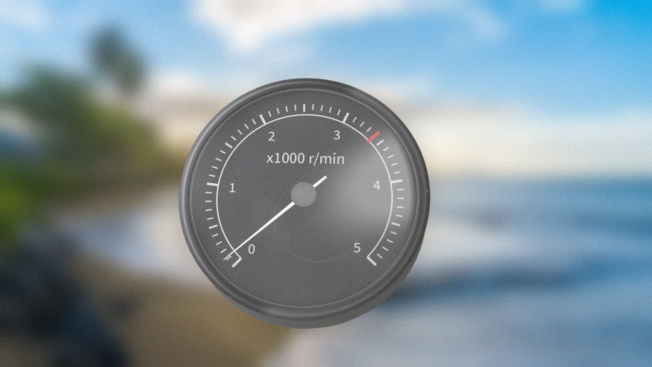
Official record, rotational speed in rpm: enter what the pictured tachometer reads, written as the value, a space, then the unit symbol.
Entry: 100 rpm
